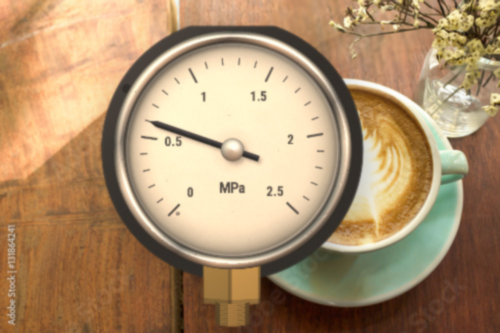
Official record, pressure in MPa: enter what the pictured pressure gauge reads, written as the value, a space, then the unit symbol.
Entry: 0.6 MPa
